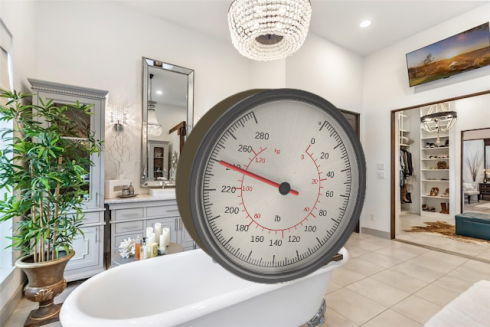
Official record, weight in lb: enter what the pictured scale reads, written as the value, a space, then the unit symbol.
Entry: 240 lb
